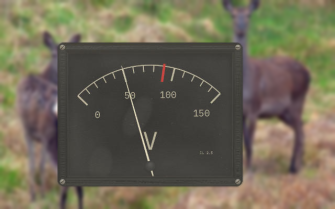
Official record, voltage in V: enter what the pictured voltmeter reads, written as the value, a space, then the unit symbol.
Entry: 50 V
